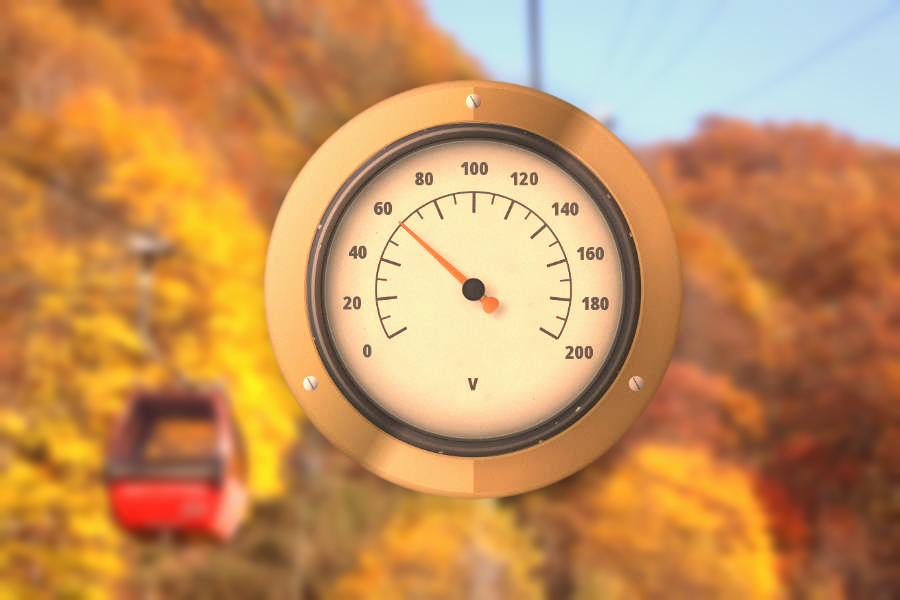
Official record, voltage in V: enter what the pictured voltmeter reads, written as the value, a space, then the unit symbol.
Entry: 60 V
